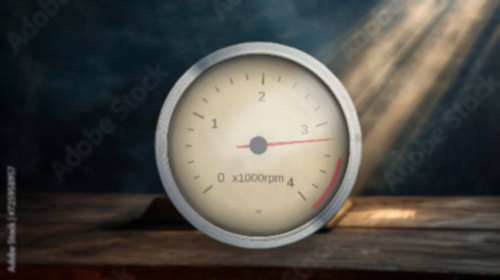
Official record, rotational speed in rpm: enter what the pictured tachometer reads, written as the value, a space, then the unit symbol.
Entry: 3200 rpm
